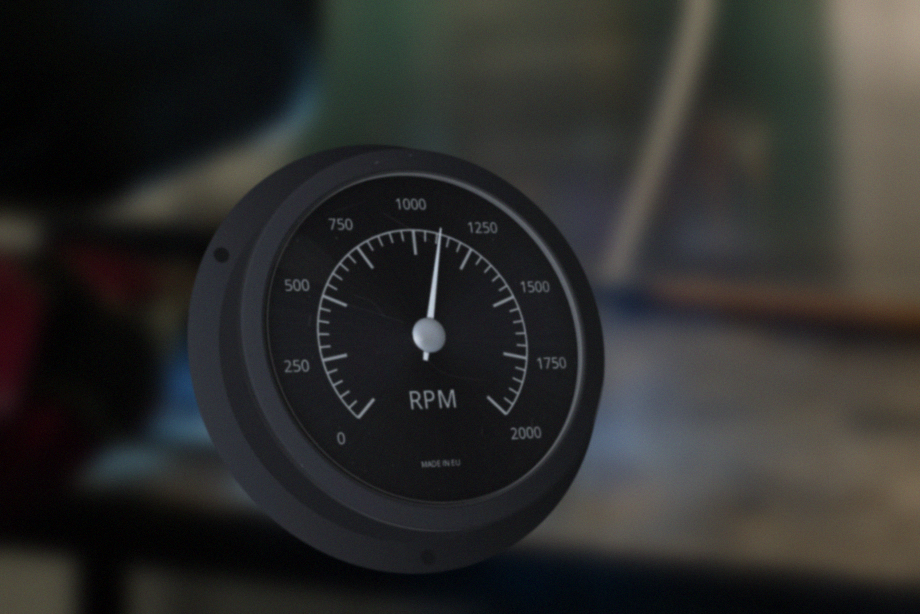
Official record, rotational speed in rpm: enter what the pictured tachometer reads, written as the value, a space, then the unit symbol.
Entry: 1100 rpm
